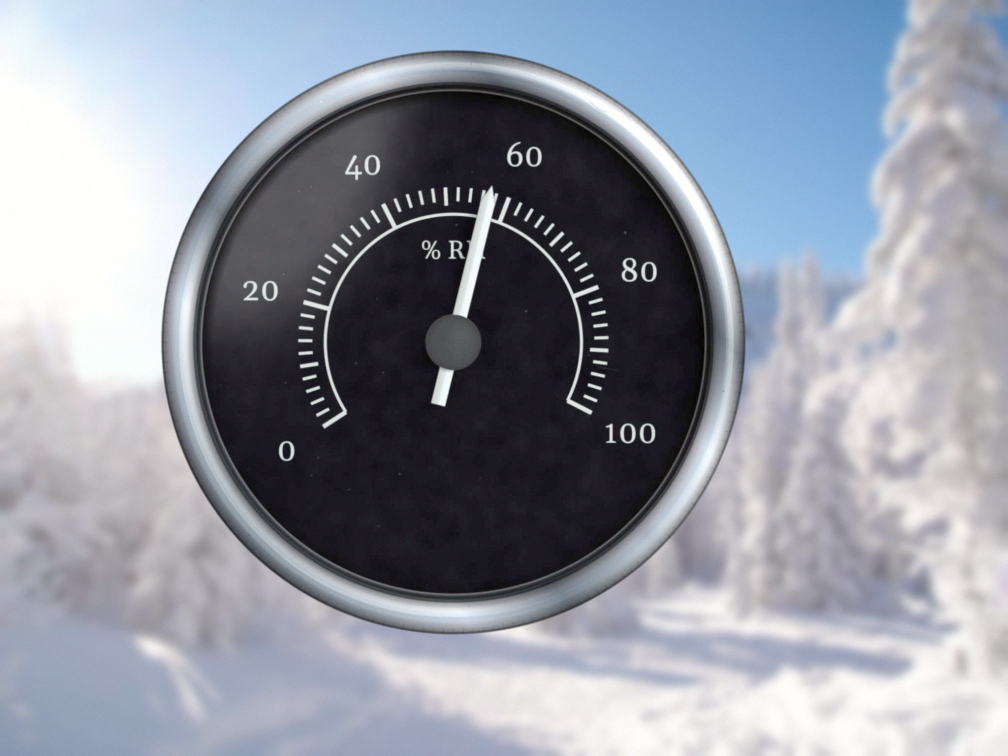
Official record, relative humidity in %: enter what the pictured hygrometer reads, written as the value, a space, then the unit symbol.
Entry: 57 %
